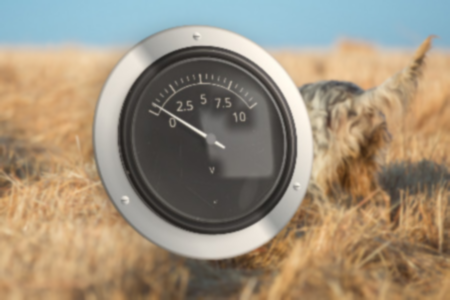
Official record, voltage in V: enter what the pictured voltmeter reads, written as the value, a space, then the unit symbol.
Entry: 0.5 V
